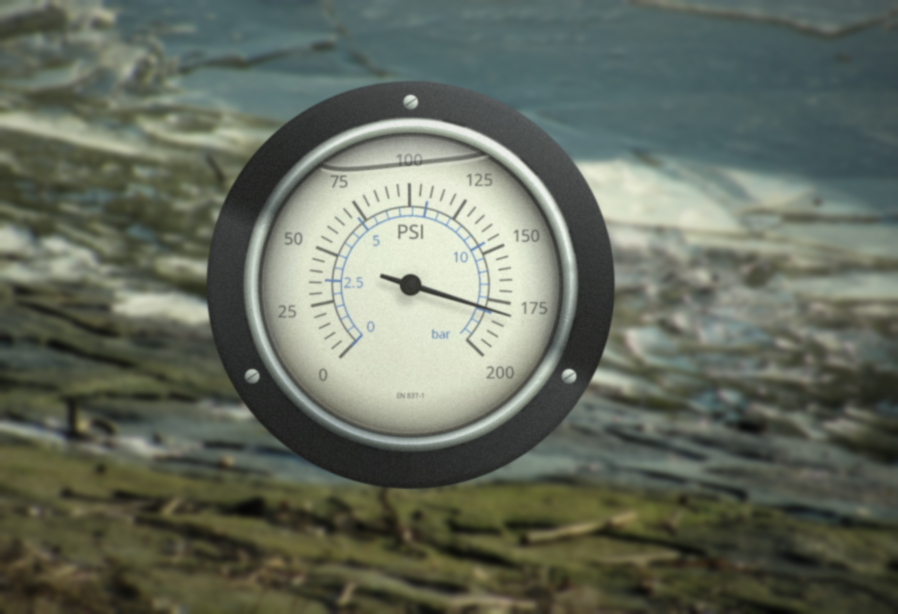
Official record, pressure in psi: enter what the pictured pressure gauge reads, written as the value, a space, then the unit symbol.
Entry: 180 psi
